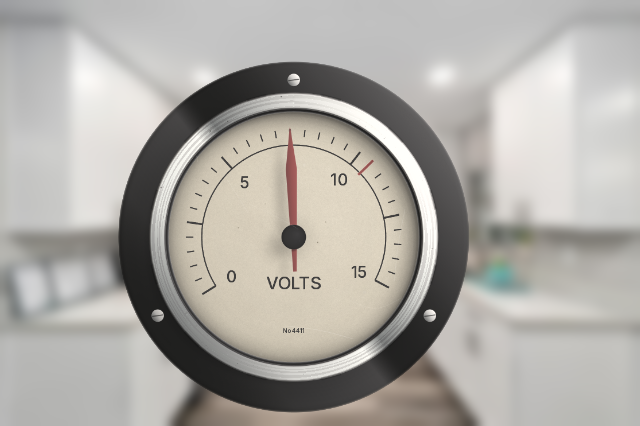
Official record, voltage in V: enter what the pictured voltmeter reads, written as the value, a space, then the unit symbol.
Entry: 7.5 V
